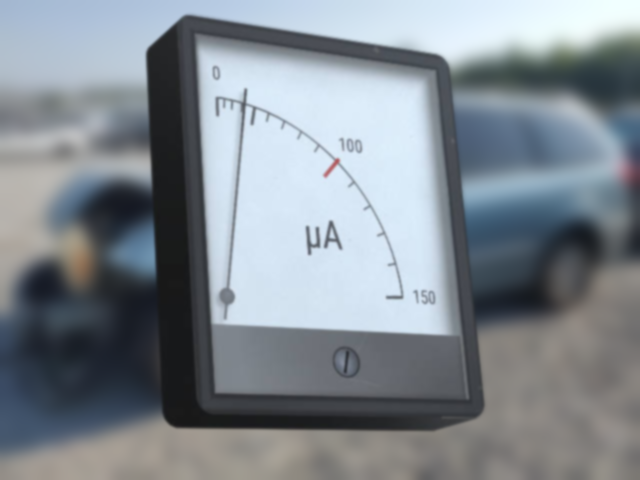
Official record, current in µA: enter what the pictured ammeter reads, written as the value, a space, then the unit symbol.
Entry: 40 µA
